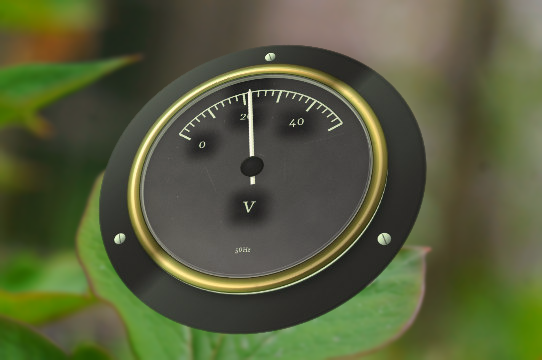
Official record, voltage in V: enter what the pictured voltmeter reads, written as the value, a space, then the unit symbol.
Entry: 22 V
